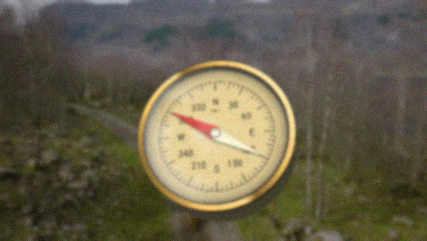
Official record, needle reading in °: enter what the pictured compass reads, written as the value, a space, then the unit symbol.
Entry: 300 °
